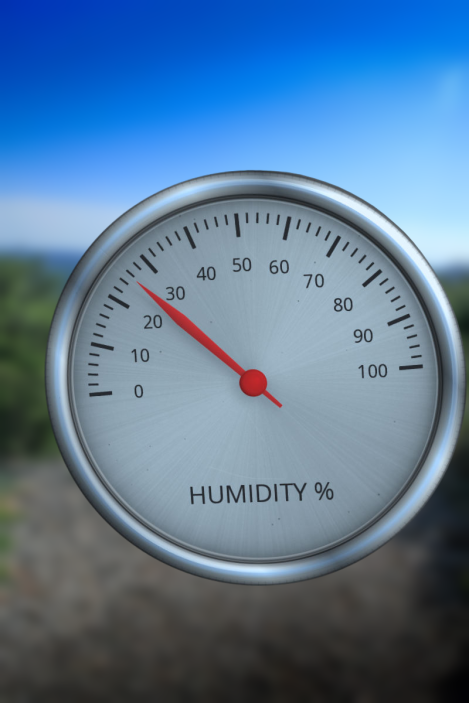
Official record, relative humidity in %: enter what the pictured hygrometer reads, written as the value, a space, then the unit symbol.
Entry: 26 %
